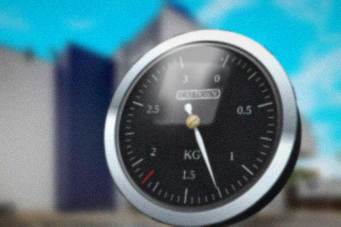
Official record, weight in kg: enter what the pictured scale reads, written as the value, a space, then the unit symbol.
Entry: 1.25 kg
